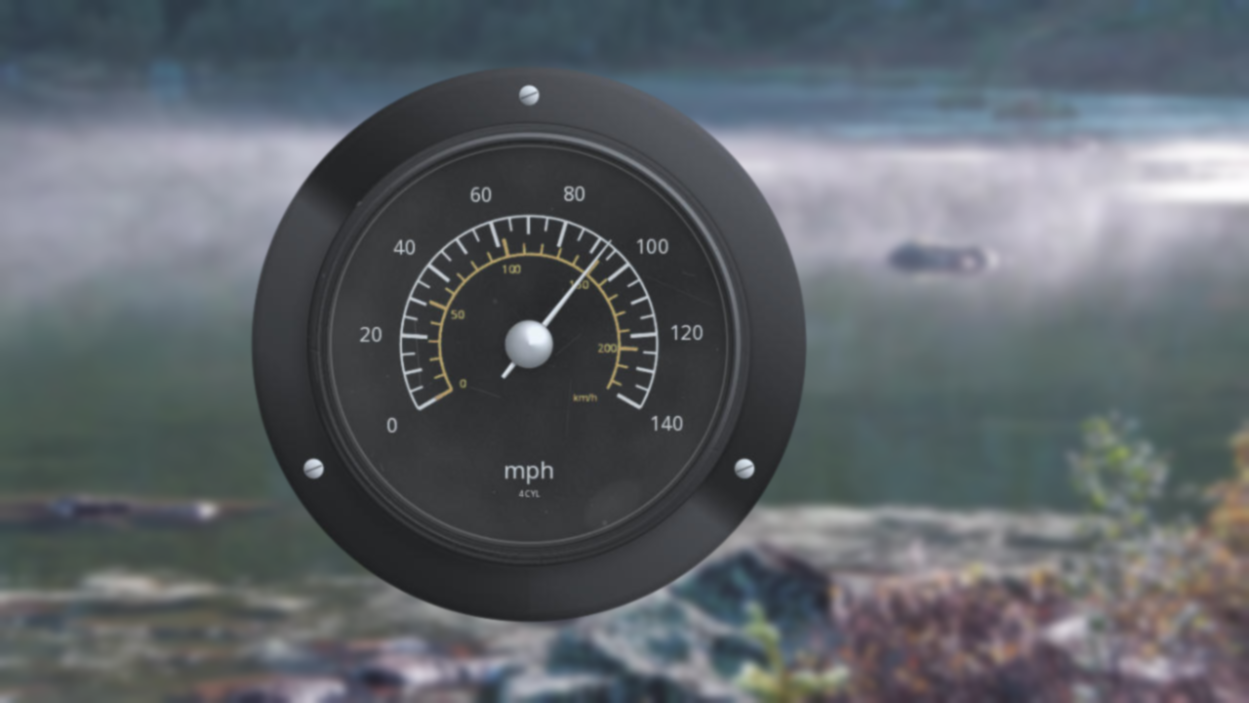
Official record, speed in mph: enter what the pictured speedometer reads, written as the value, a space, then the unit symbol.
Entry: 92.5 mph
